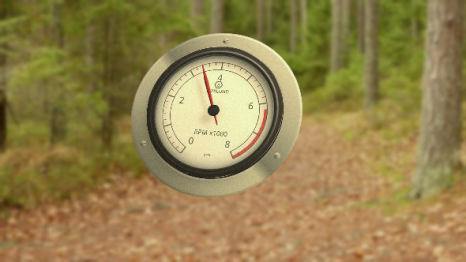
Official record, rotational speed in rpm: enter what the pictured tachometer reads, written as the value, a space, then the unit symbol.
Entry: 3400 rpm
